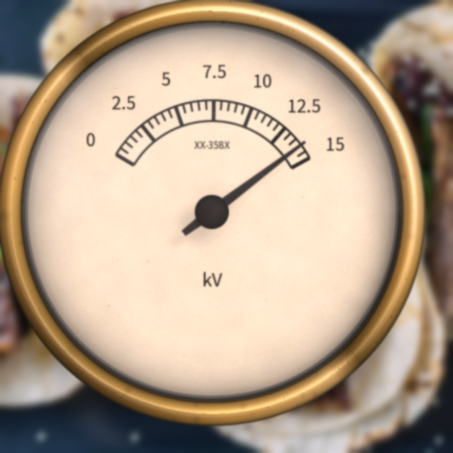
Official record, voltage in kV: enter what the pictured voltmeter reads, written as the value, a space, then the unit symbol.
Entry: 14 kV
